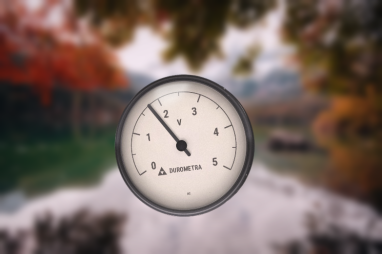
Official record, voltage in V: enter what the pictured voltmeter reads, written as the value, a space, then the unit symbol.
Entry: 1.75 V
